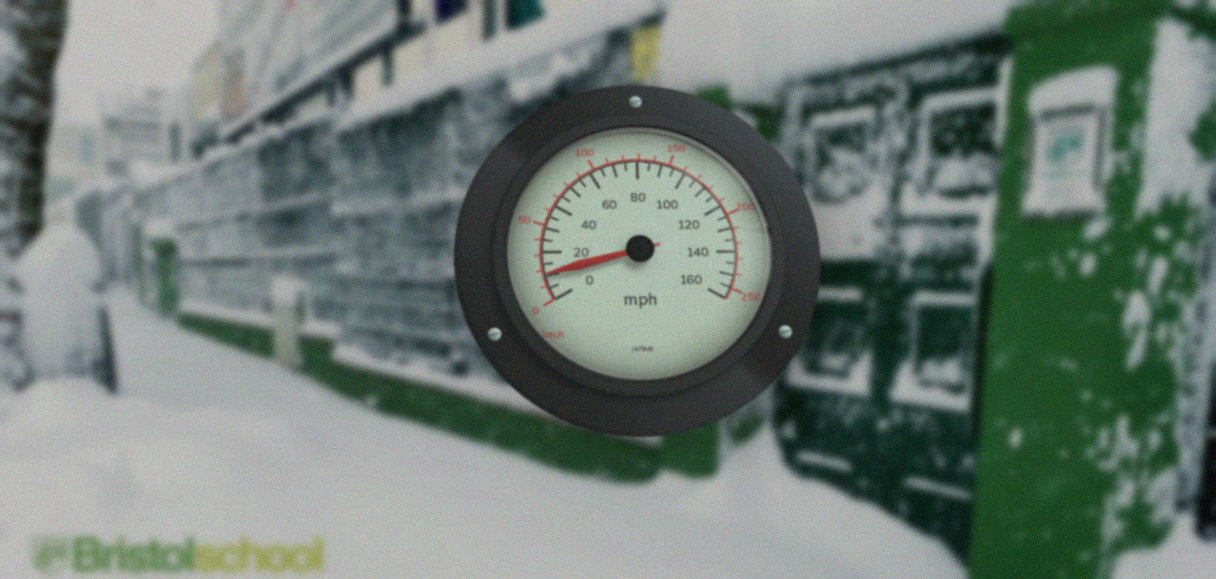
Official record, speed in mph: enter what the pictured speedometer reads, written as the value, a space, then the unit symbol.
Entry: 10 mph
